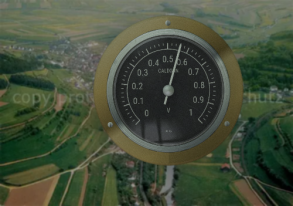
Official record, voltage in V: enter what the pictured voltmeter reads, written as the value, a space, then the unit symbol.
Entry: 0.56 V
